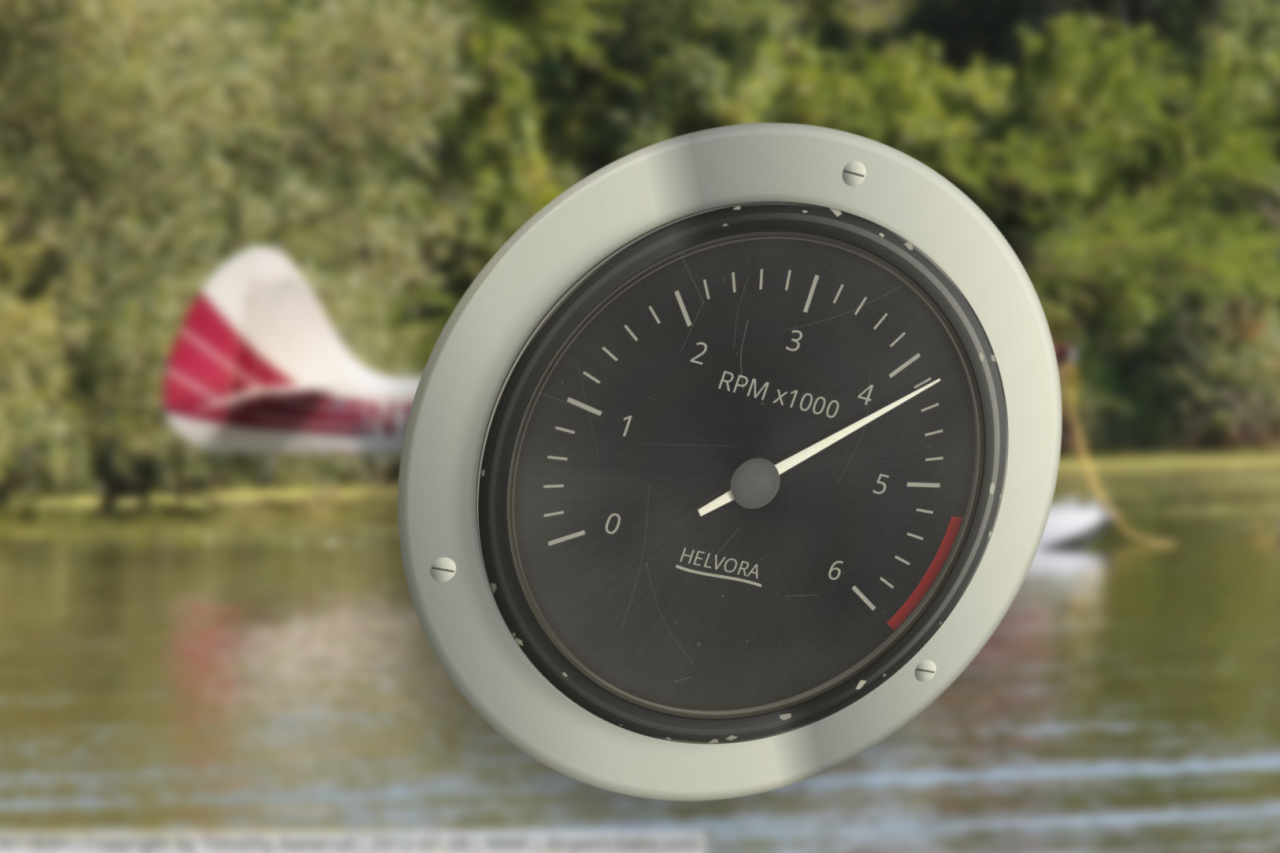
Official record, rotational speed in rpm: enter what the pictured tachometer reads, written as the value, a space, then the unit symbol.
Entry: 4200 rpm
